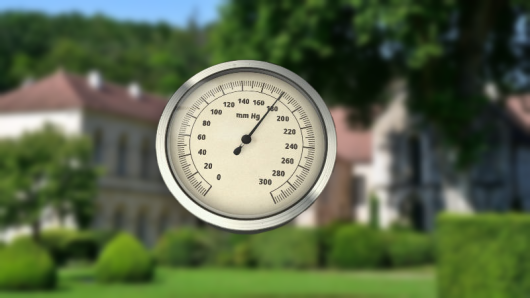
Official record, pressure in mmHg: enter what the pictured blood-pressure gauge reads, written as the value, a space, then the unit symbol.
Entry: 180 mmHg
